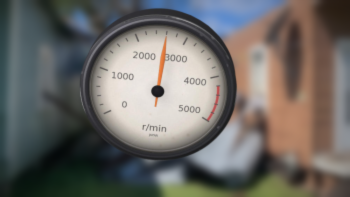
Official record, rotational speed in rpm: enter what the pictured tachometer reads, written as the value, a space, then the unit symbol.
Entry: 2600 rpm
